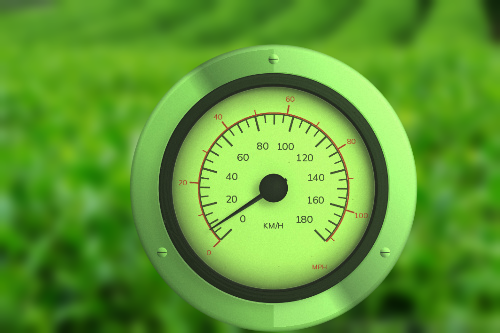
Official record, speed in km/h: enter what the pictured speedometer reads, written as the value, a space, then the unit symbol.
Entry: 7.5 km/h
